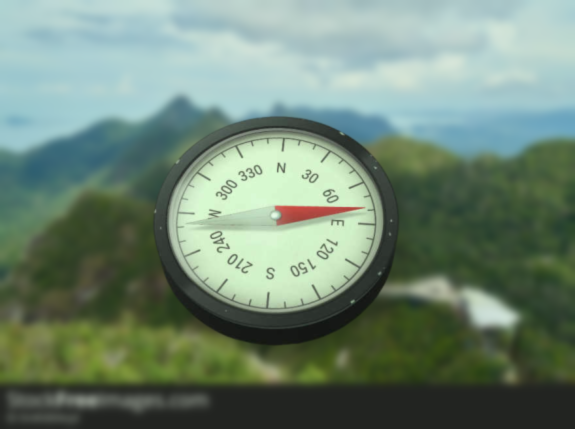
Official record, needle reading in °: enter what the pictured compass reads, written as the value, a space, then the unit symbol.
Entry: 80 °
